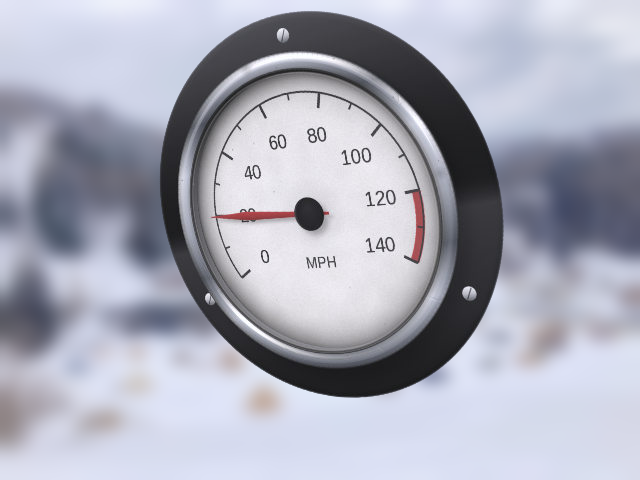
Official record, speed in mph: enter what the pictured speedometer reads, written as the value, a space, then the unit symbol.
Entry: 20 mph
